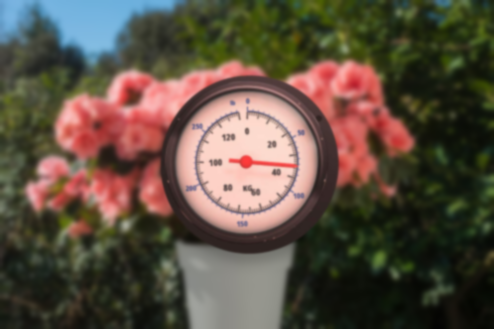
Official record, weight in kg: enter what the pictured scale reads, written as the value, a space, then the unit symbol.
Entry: 35 kg
